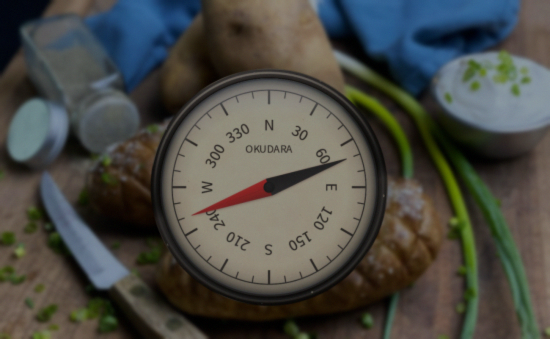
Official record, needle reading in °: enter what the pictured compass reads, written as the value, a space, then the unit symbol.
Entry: 250 °
